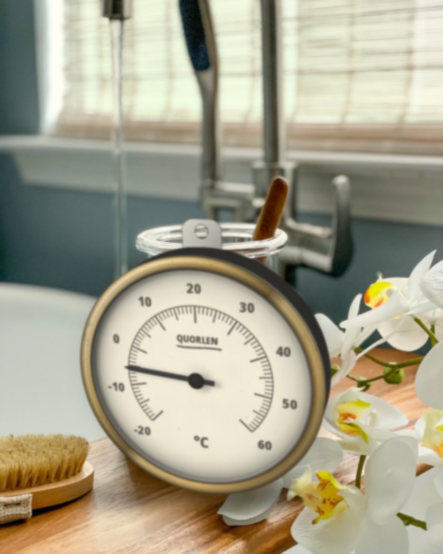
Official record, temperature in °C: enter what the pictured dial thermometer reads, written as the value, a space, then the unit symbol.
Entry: -5 °C
